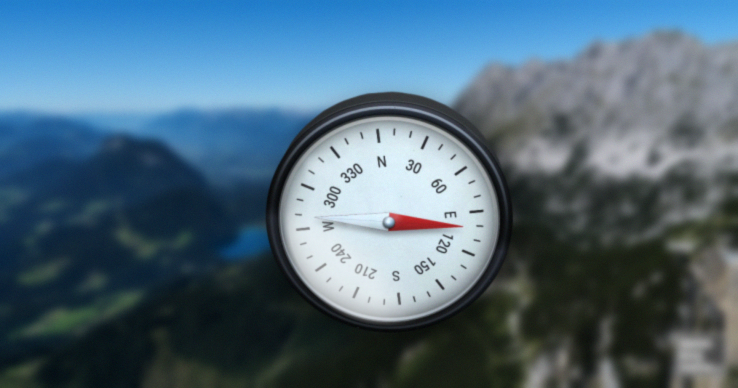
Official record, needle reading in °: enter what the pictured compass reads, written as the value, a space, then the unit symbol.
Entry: 100 °
